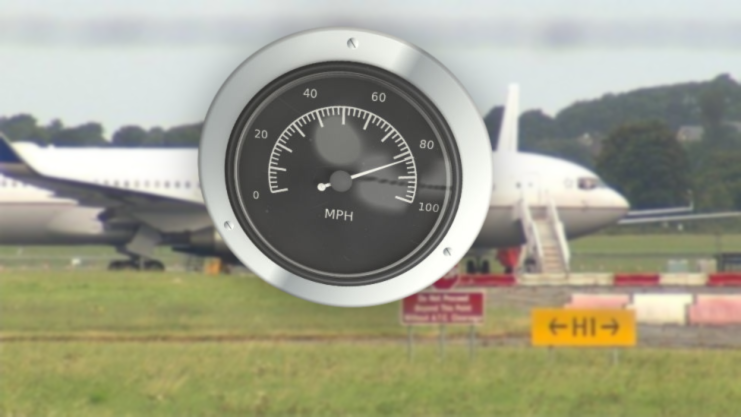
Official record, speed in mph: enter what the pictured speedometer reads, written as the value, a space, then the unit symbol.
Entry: 82 mph
